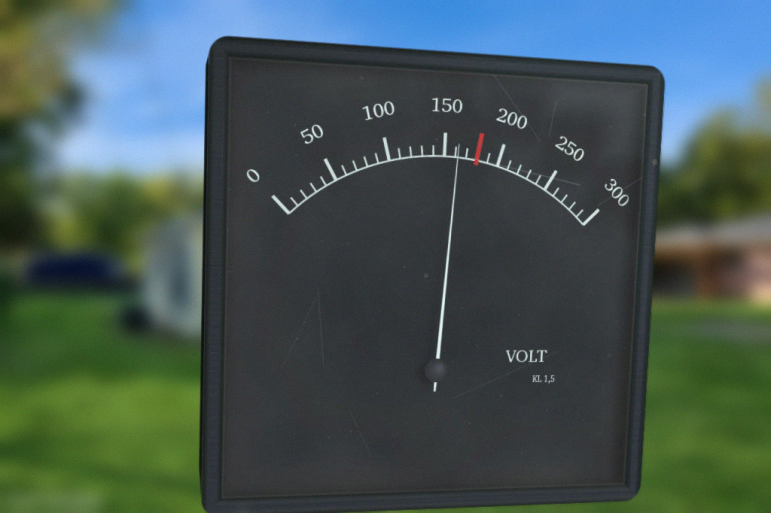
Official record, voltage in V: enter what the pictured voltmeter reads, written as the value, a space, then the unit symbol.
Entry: 160 V
